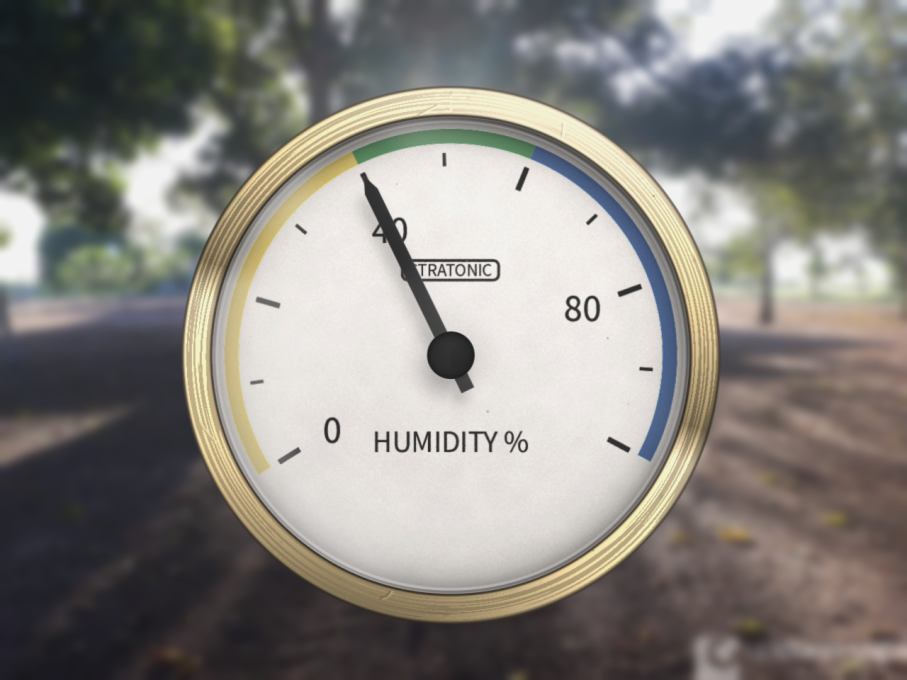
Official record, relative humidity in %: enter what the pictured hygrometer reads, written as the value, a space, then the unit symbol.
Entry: 40 %
